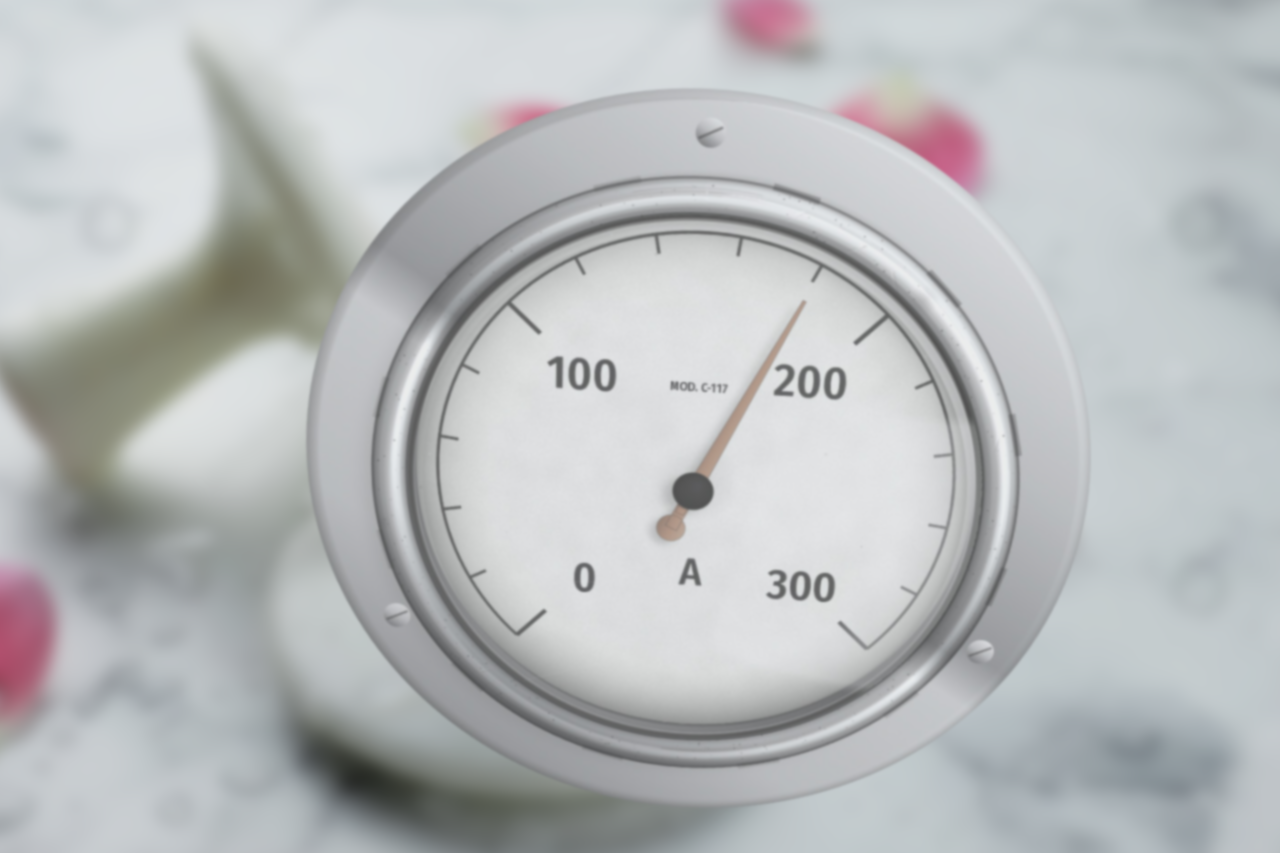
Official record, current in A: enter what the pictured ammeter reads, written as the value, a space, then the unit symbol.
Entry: 180 A
